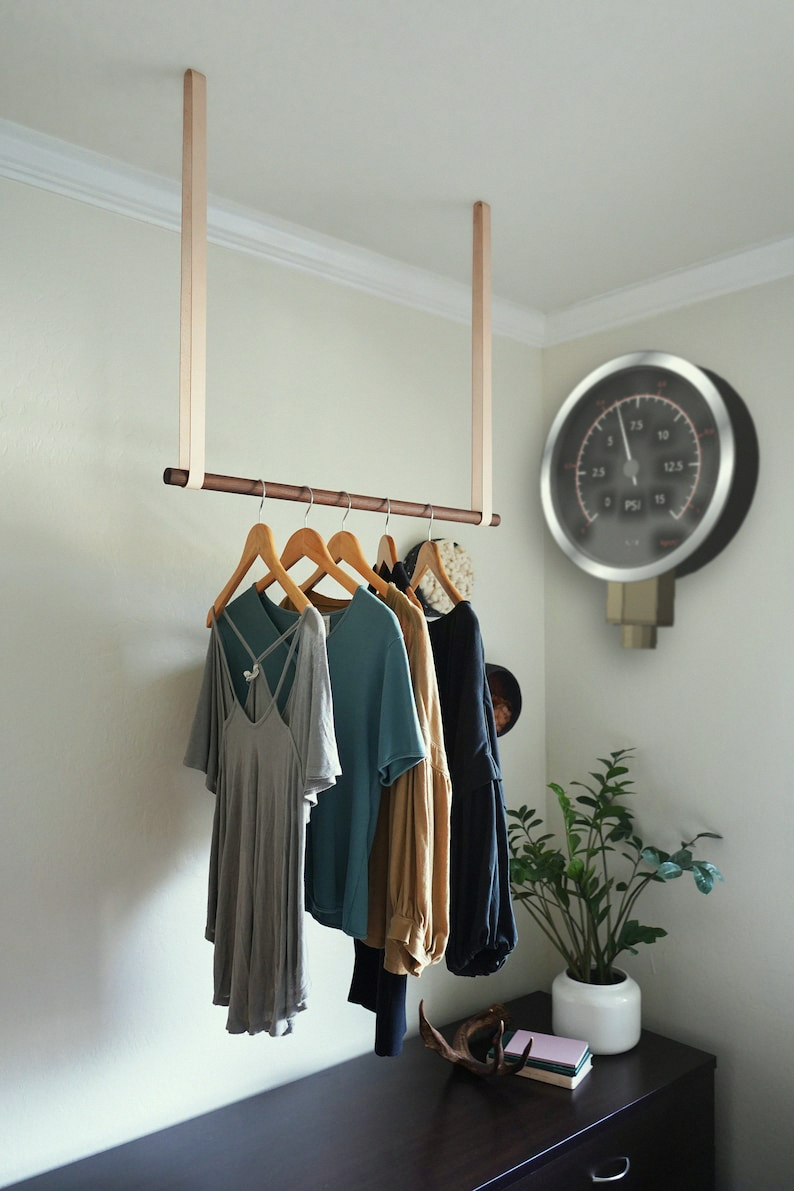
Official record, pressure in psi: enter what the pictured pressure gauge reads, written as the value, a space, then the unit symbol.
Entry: 6.5 psi
